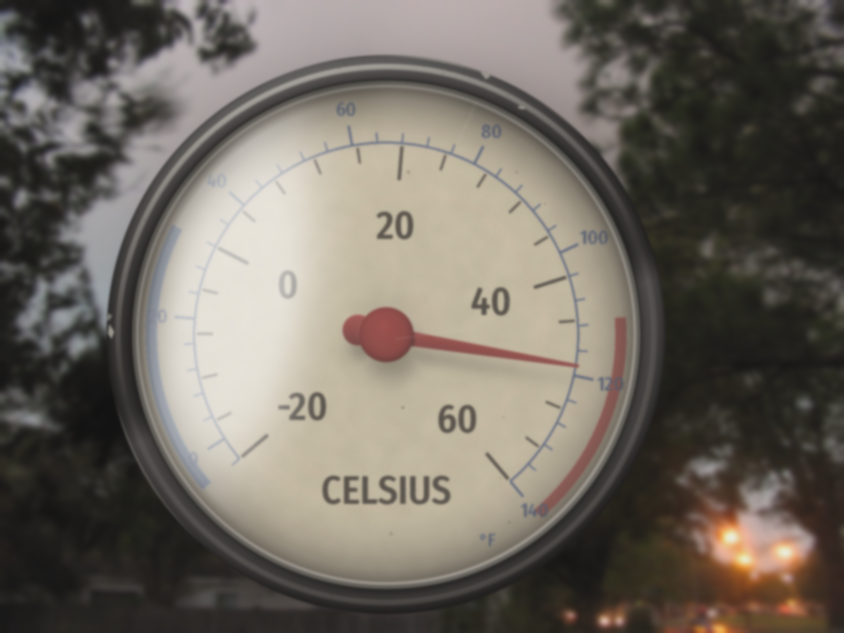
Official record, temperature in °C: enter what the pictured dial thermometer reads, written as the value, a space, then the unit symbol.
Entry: 48 °C
